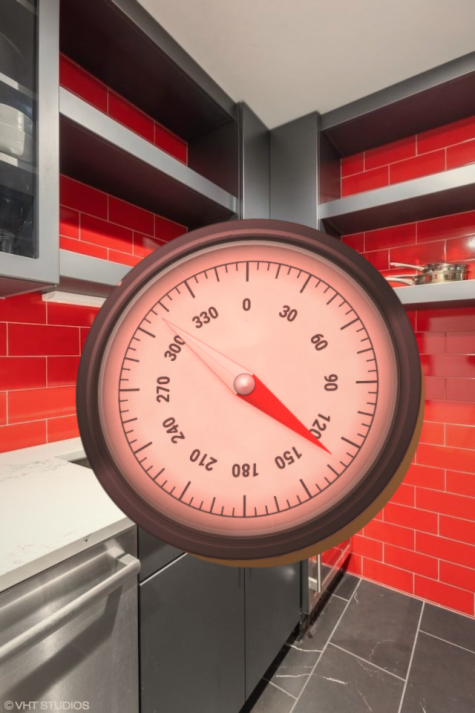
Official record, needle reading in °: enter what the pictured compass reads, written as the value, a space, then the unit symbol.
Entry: 130 °
